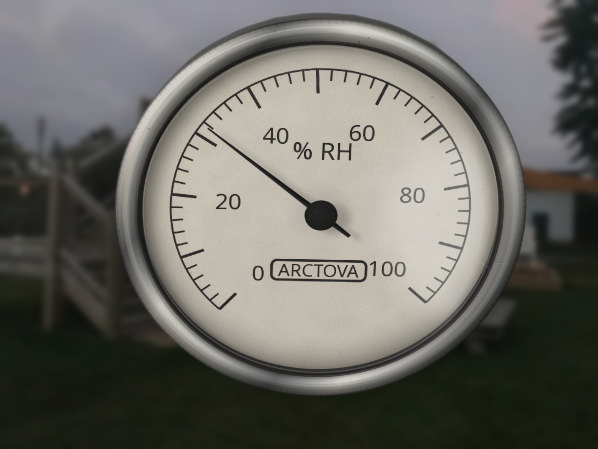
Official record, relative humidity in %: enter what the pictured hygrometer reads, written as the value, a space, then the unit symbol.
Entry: 32 %
